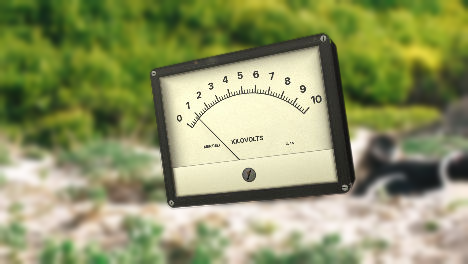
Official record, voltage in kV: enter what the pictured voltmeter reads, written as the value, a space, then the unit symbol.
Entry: 1 kV
